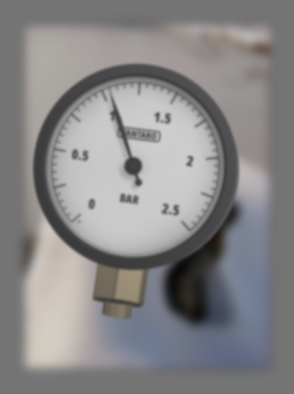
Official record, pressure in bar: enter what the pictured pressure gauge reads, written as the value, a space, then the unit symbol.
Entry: 1.05 bar
